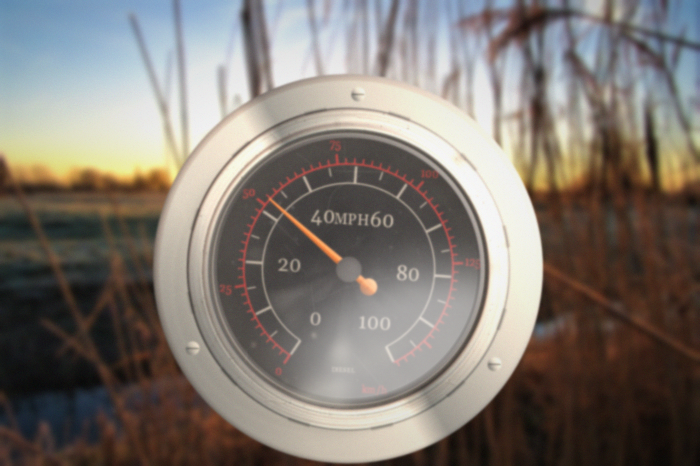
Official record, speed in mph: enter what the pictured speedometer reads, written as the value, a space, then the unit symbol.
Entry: 32.5 mph
